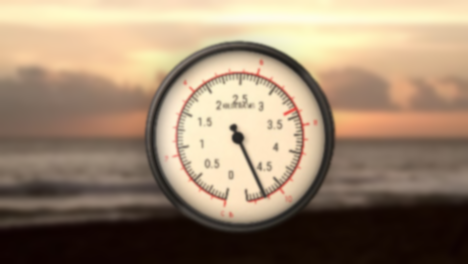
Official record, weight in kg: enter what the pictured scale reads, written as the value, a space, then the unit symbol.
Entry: 4.75 kg
